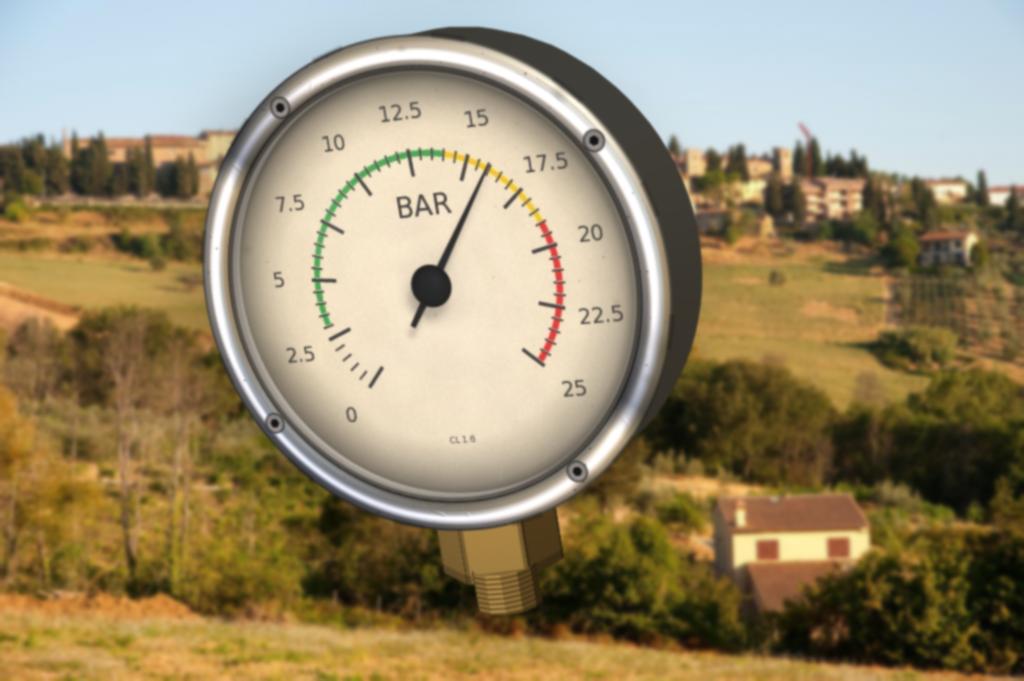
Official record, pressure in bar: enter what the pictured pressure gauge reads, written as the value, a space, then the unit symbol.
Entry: 16 bar
